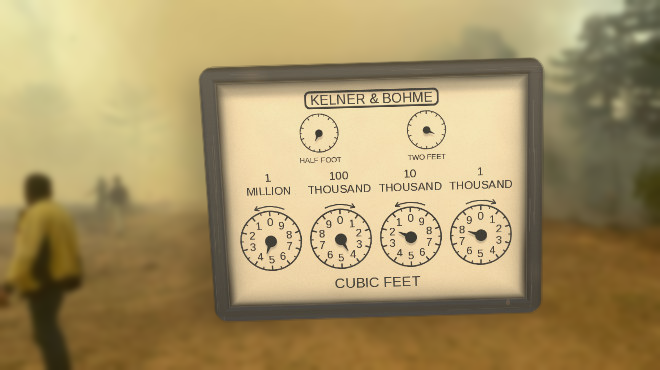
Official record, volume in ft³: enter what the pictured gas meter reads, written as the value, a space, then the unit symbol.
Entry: 441800 ft³
